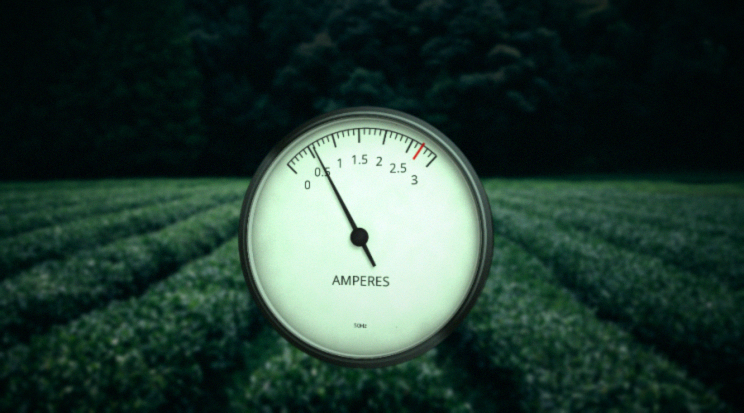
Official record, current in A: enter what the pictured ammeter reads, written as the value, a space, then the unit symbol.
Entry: 0.6 A
